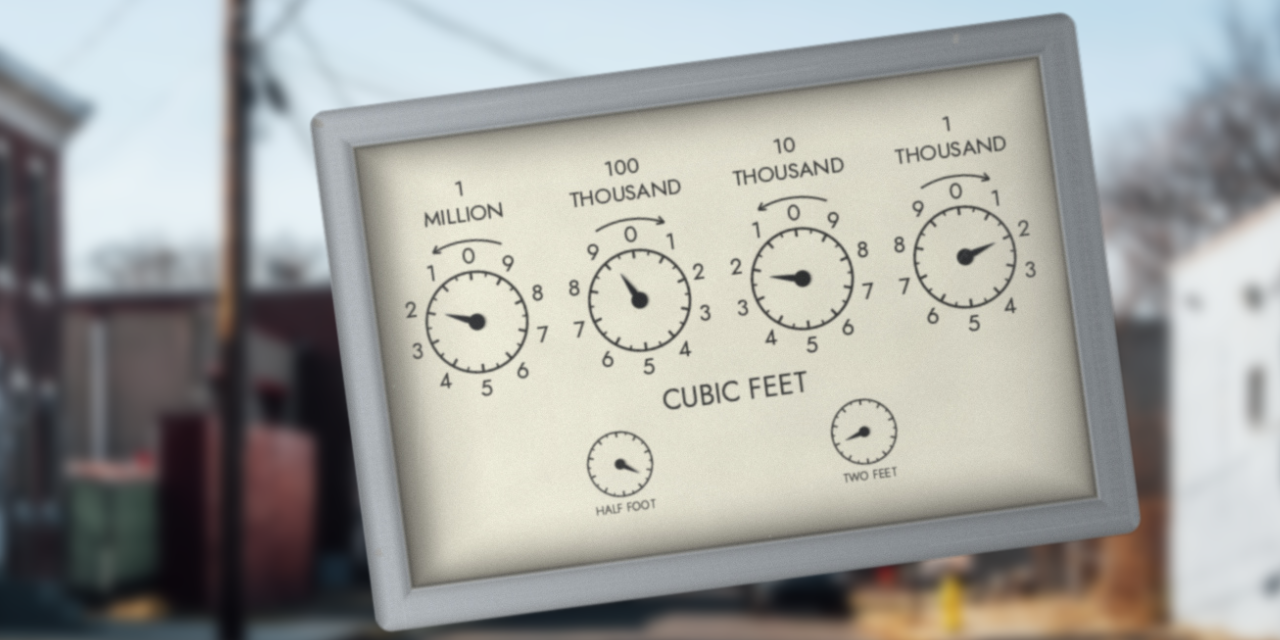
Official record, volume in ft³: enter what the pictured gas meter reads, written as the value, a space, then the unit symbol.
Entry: 192200 ft³
